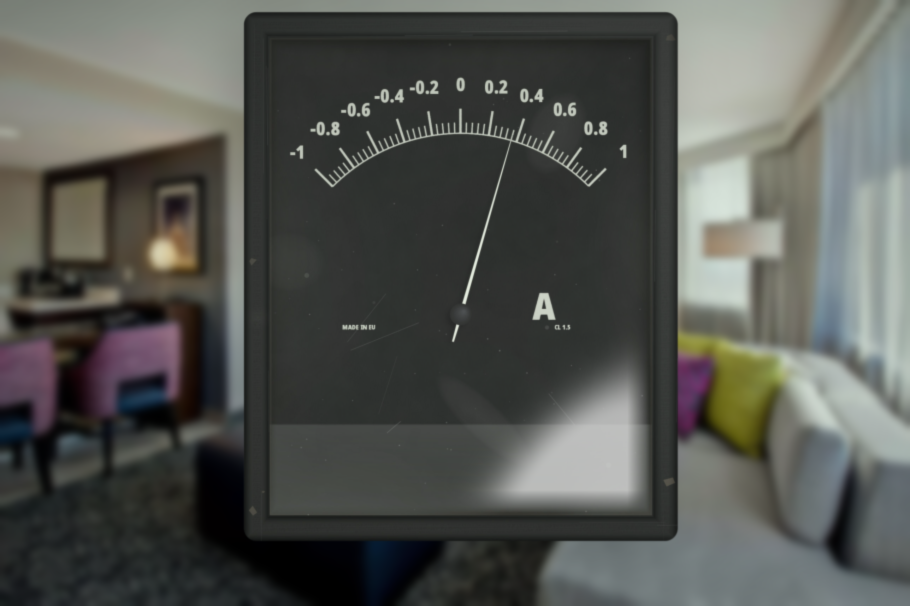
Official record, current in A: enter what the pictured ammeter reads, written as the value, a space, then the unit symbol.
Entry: 0.36 A
